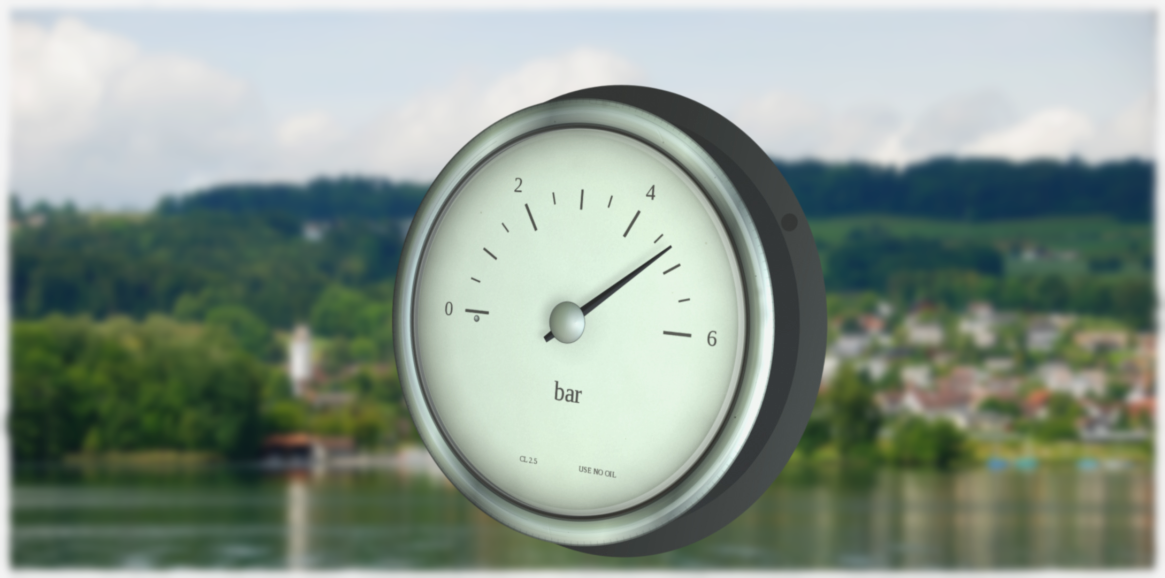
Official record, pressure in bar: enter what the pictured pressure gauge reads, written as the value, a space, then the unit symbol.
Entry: 4.75 bar
